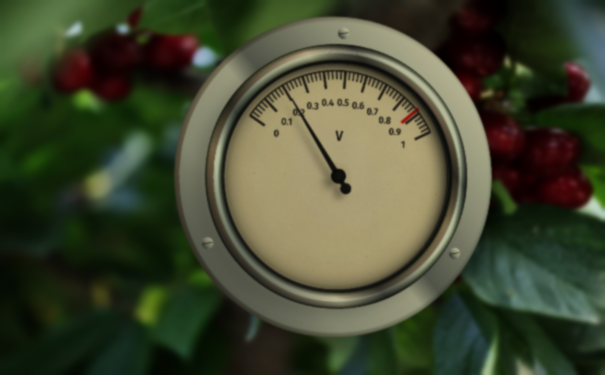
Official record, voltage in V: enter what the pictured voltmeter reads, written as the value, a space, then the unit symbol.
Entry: 0.2 V
